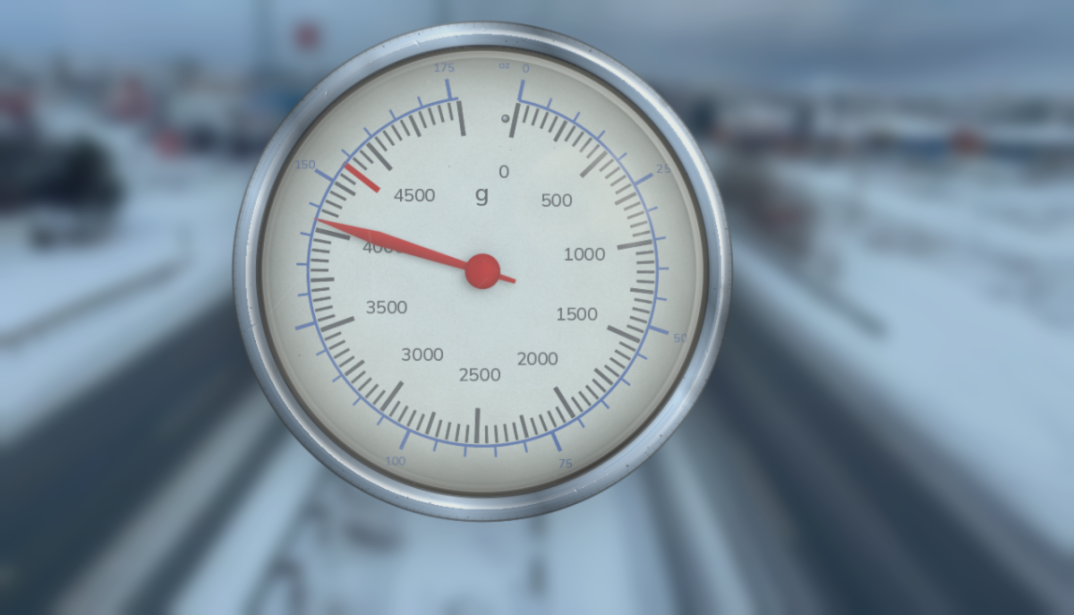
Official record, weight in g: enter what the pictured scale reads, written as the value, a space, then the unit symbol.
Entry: 4050 g
